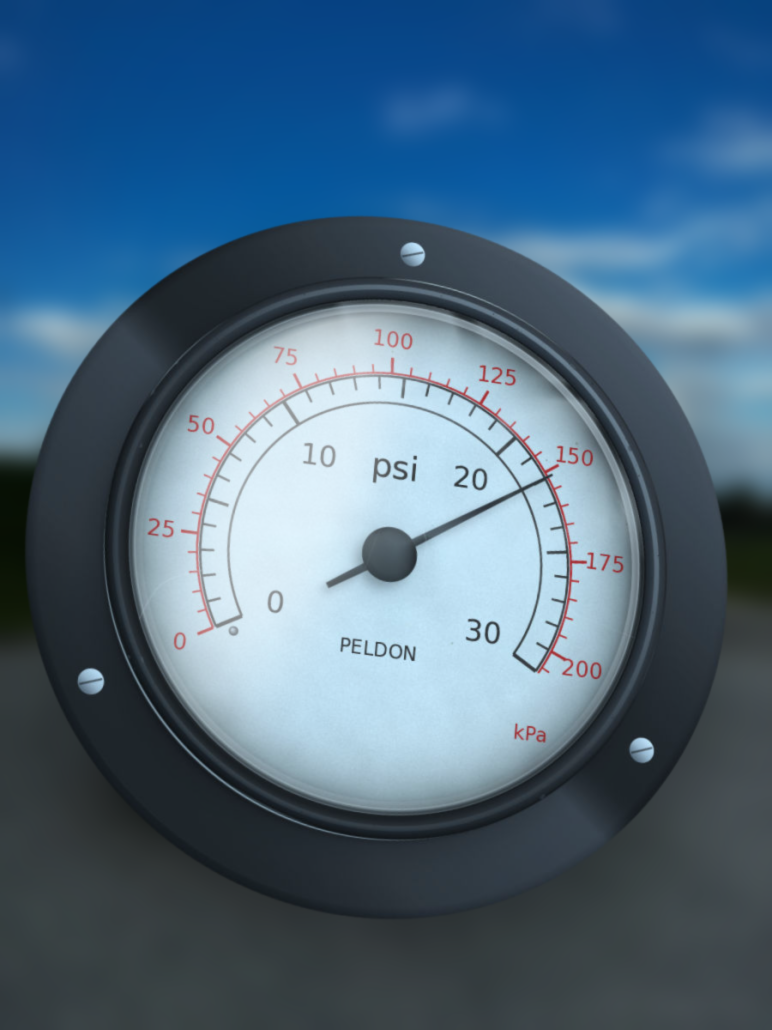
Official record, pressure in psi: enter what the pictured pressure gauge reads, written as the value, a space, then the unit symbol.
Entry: 22 psi
